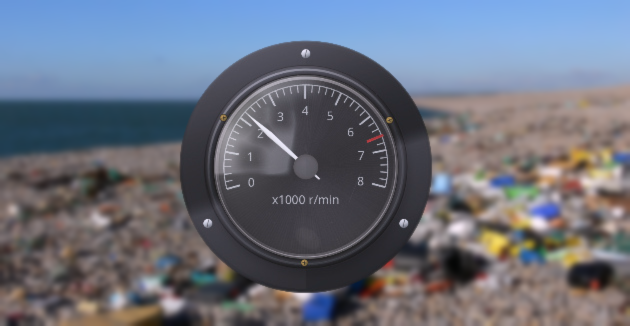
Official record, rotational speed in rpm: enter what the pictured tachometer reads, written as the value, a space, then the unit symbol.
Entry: 2200 rpm
